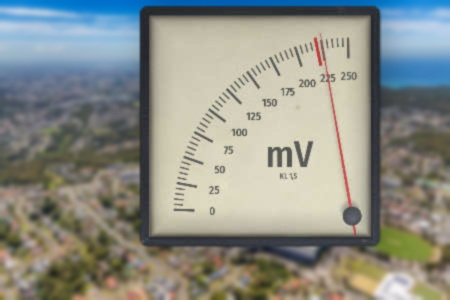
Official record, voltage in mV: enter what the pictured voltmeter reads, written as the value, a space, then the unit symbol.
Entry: 225 mV
